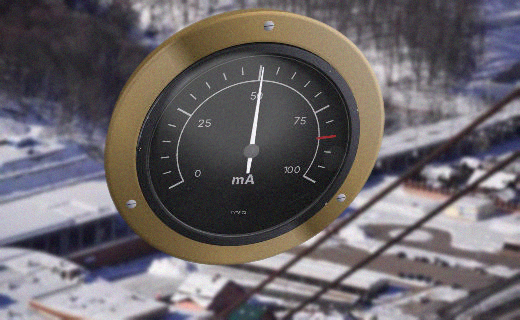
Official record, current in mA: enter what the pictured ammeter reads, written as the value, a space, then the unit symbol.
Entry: 50 mA
